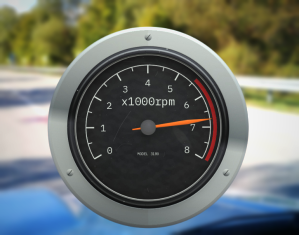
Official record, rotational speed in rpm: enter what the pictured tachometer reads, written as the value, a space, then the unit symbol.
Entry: 6750 rpm
